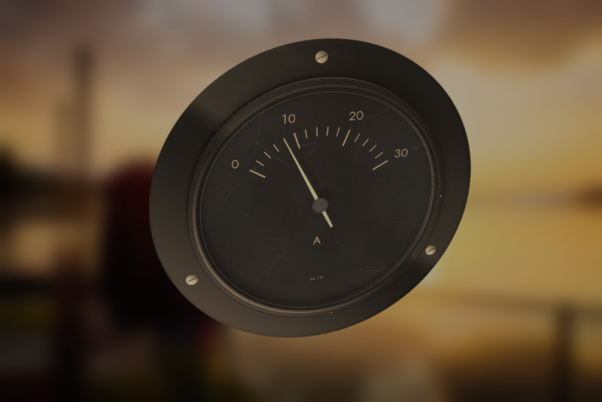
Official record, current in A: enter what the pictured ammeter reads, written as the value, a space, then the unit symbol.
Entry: 8 A
